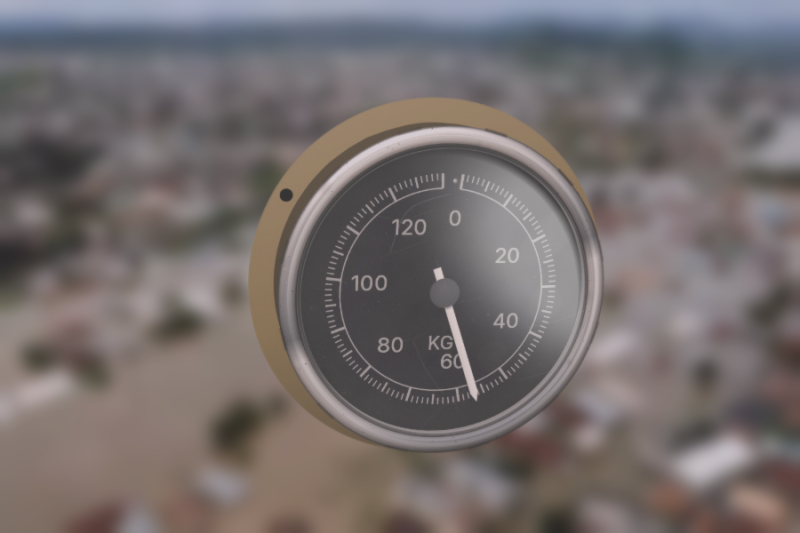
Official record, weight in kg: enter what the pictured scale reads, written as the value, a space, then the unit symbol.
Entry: 57 kg
